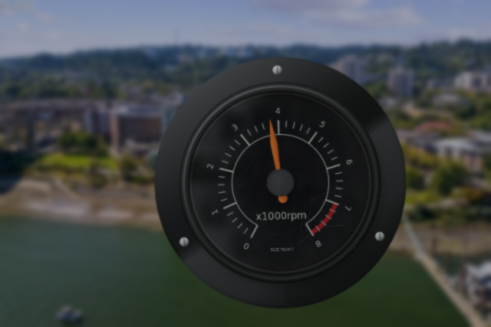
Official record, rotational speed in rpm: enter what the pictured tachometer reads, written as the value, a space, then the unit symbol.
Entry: 3800 rpm
